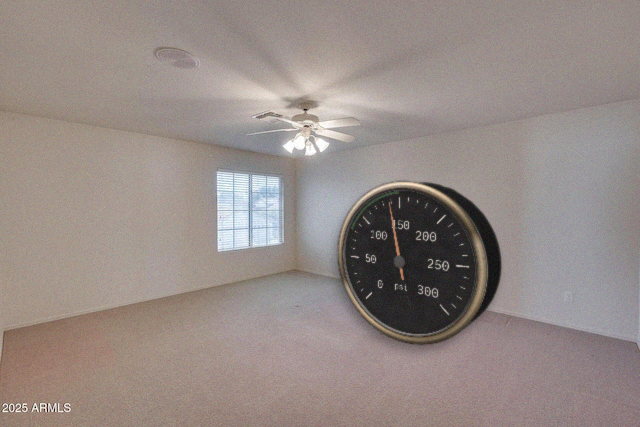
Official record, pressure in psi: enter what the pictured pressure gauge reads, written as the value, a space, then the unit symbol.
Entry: 140 psi
